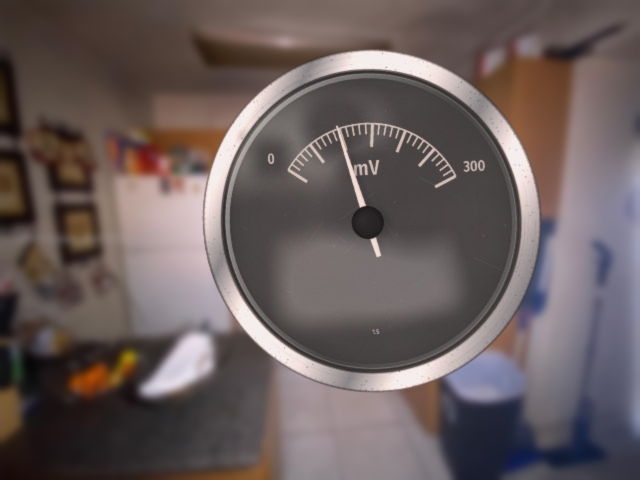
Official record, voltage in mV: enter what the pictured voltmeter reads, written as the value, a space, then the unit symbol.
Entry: 100 mV
